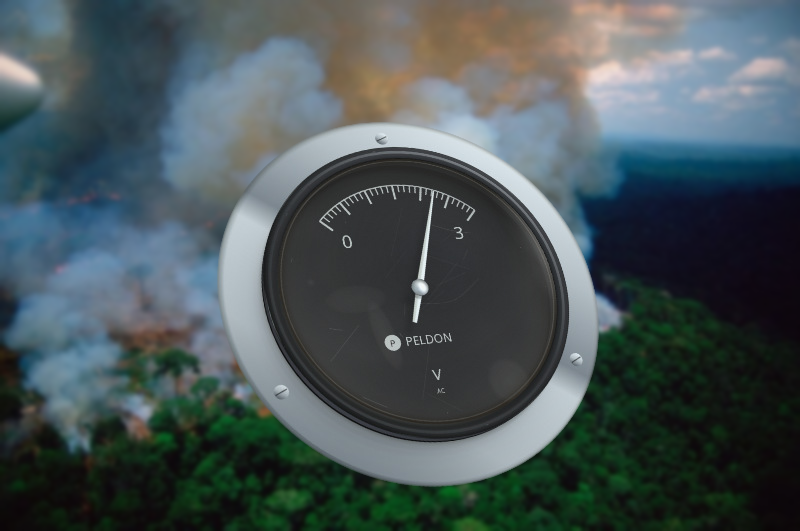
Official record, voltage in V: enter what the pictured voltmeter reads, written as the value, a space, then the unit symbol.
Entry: 2.2 V
